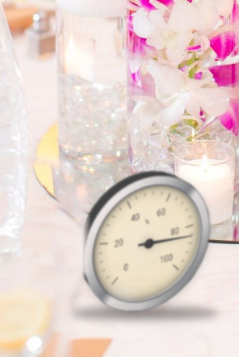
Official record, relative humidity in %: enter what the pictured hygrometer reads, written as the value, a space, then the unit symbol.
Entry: 84 %
